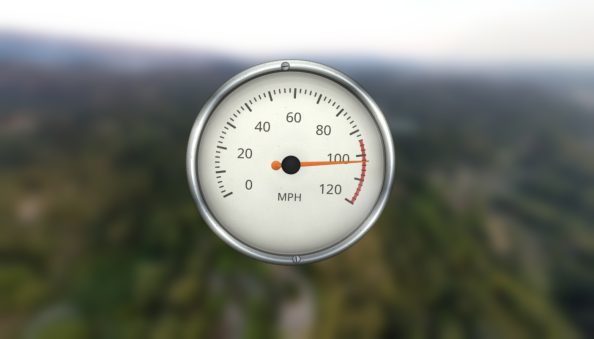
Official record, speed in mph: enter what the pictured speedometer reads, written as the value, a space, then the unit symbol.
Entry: 102 mph
